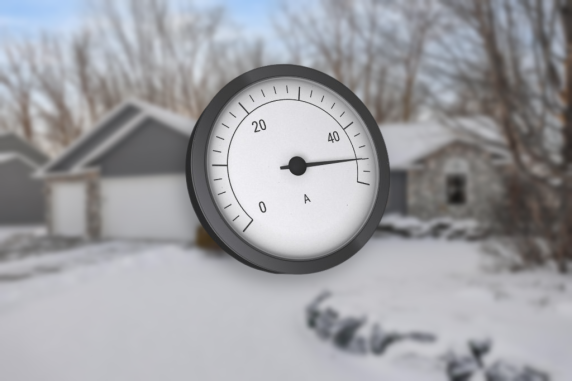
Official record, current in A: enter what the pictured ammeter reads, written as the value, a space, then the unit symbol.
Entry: 46 A
